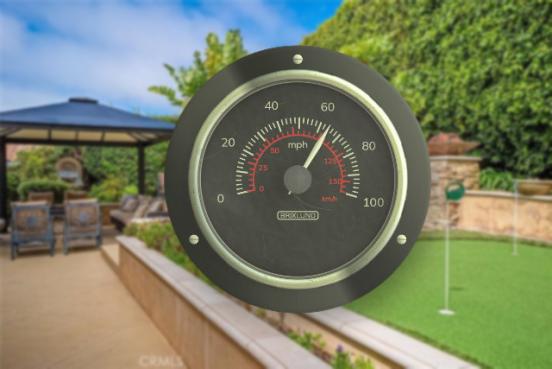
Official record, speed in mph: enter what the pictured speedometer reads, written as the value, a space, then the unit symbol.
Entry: 64 mph
